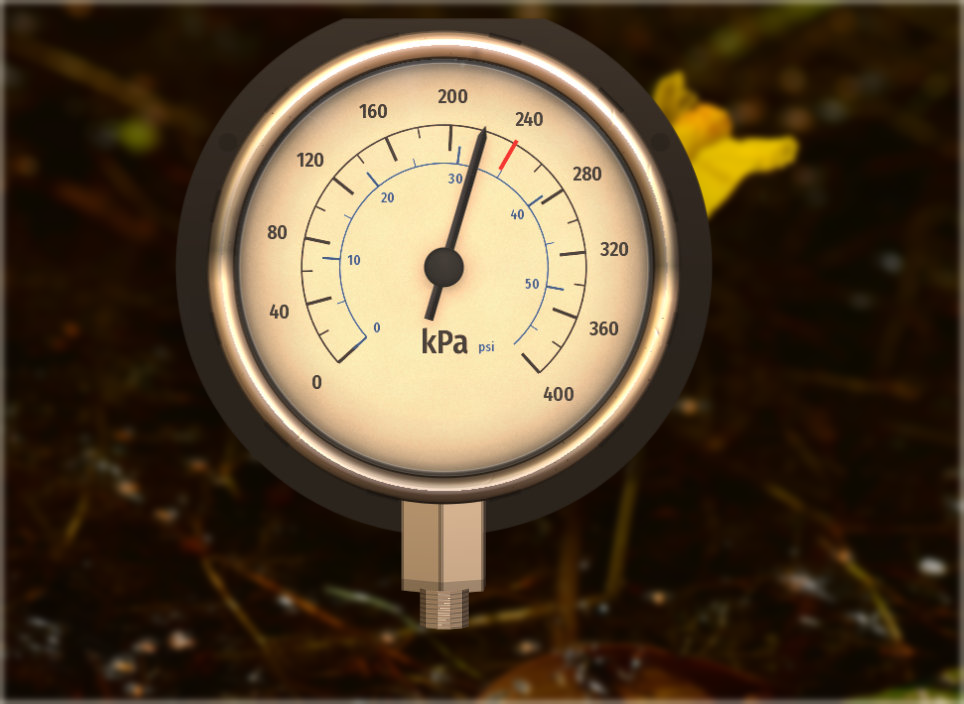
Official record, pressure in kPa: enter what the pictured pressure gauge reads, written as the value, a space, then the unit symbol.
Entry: 220 kPa
